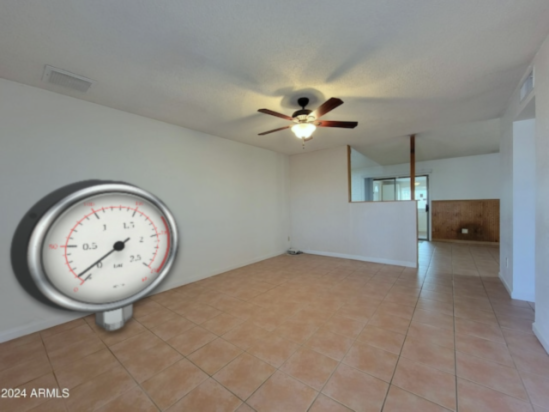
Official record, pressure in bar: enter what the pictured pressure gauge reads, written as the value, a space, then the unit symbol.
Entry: 0.1 bar
